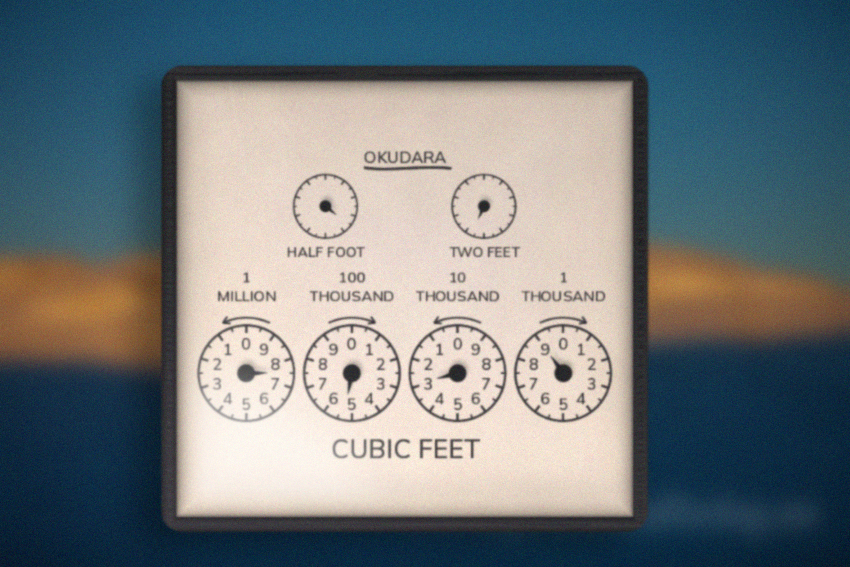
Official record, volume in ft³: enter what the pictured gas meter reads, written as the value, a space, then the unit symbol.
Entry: 752900 ft³
